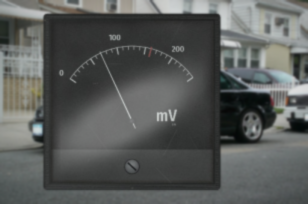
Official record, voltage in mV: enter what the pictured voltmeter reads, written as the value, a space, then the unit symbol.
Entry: 70 mV
